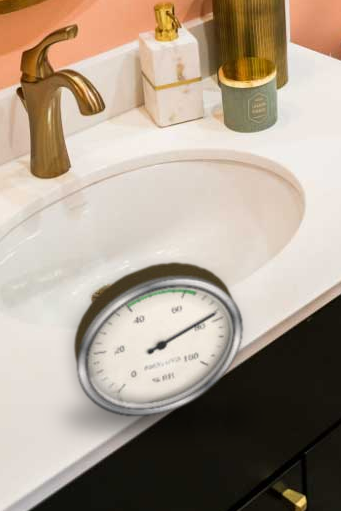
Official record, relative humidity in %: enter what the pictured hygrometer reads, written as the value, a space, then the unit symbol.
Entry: 76 %
